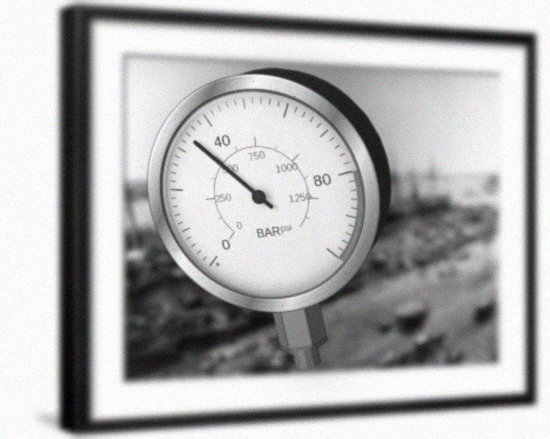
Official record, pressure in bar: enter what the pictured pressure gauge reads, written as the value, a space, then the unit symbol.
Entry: 34 bar
